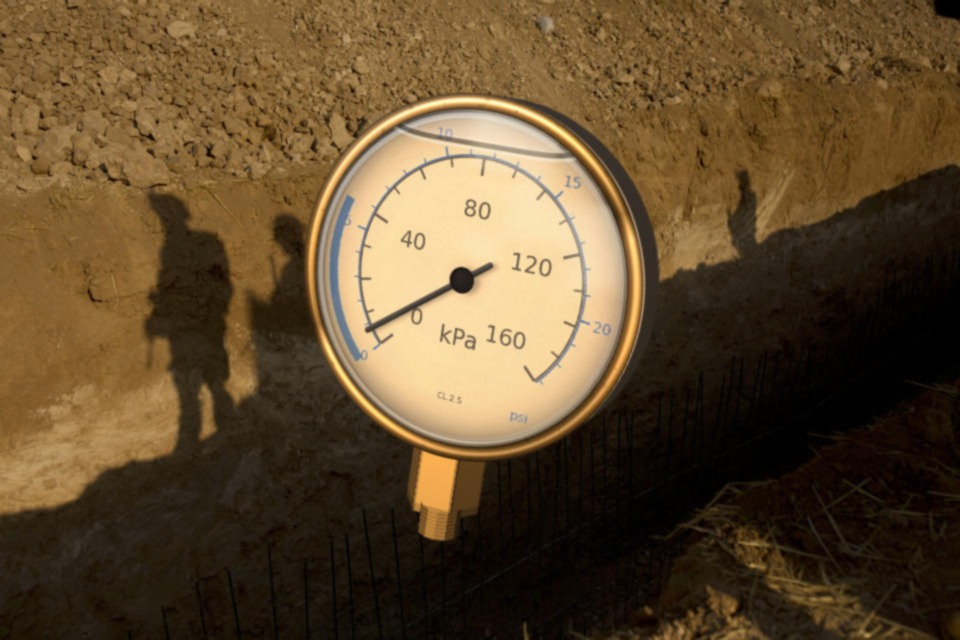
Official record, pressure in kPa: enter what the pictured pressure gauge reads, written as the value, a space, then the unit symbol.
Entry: 5 kPa
